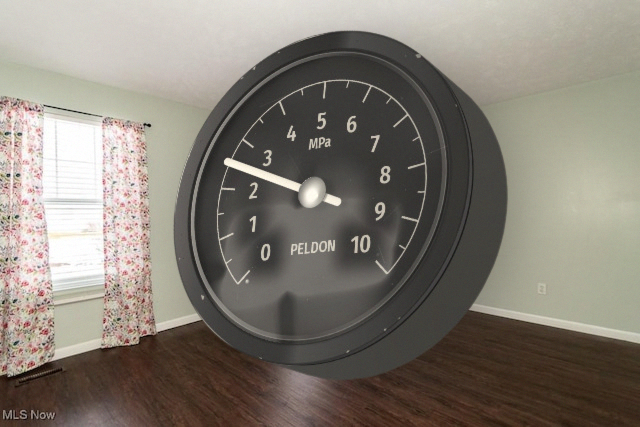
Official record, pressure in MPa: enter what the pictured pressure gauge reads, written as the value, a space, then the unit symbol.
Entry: 2.5 MPa
